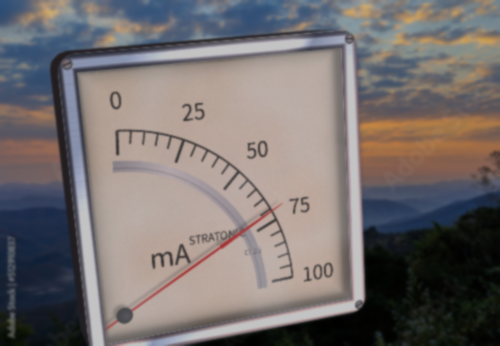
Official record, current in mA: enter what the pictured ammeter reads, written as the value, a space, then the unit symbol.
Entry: 70 mA
